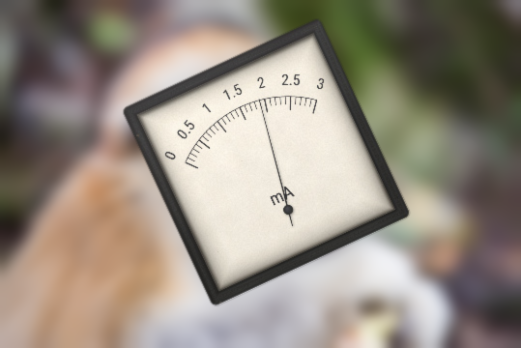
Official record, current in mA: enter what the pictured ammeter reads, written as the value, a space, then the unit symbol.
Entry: 1.9 mA
